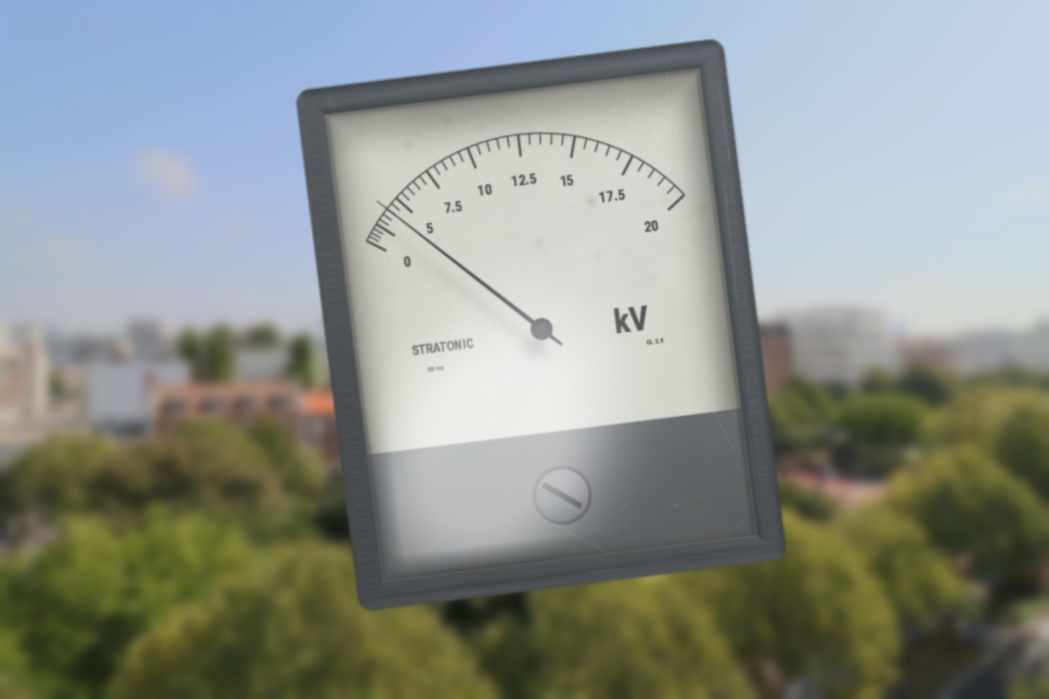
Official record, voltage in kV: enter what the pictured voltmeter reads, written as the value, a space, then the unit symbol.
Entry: 4 kV
